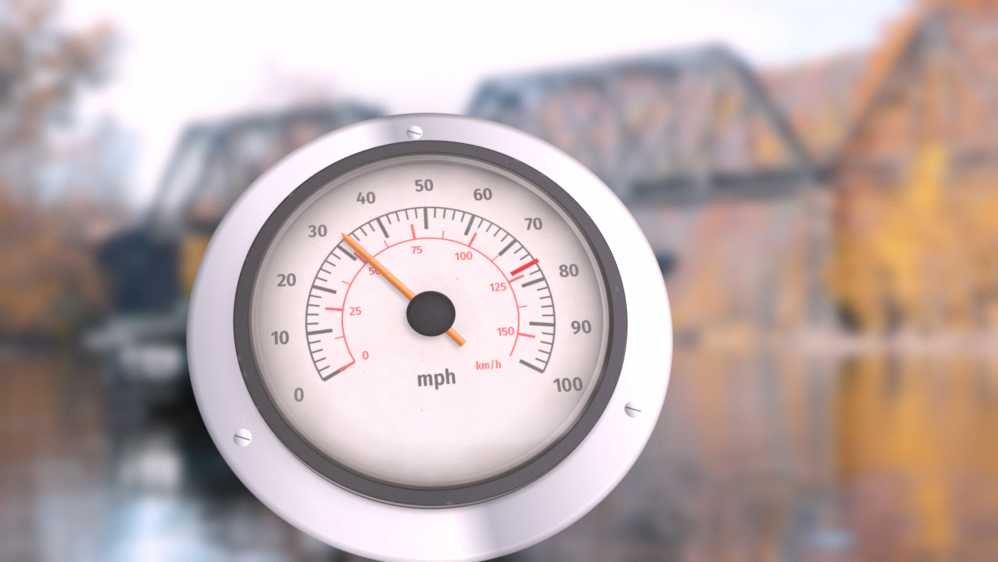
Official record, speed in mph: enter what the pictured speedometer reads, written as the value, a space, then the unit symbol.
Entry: 32 mph
